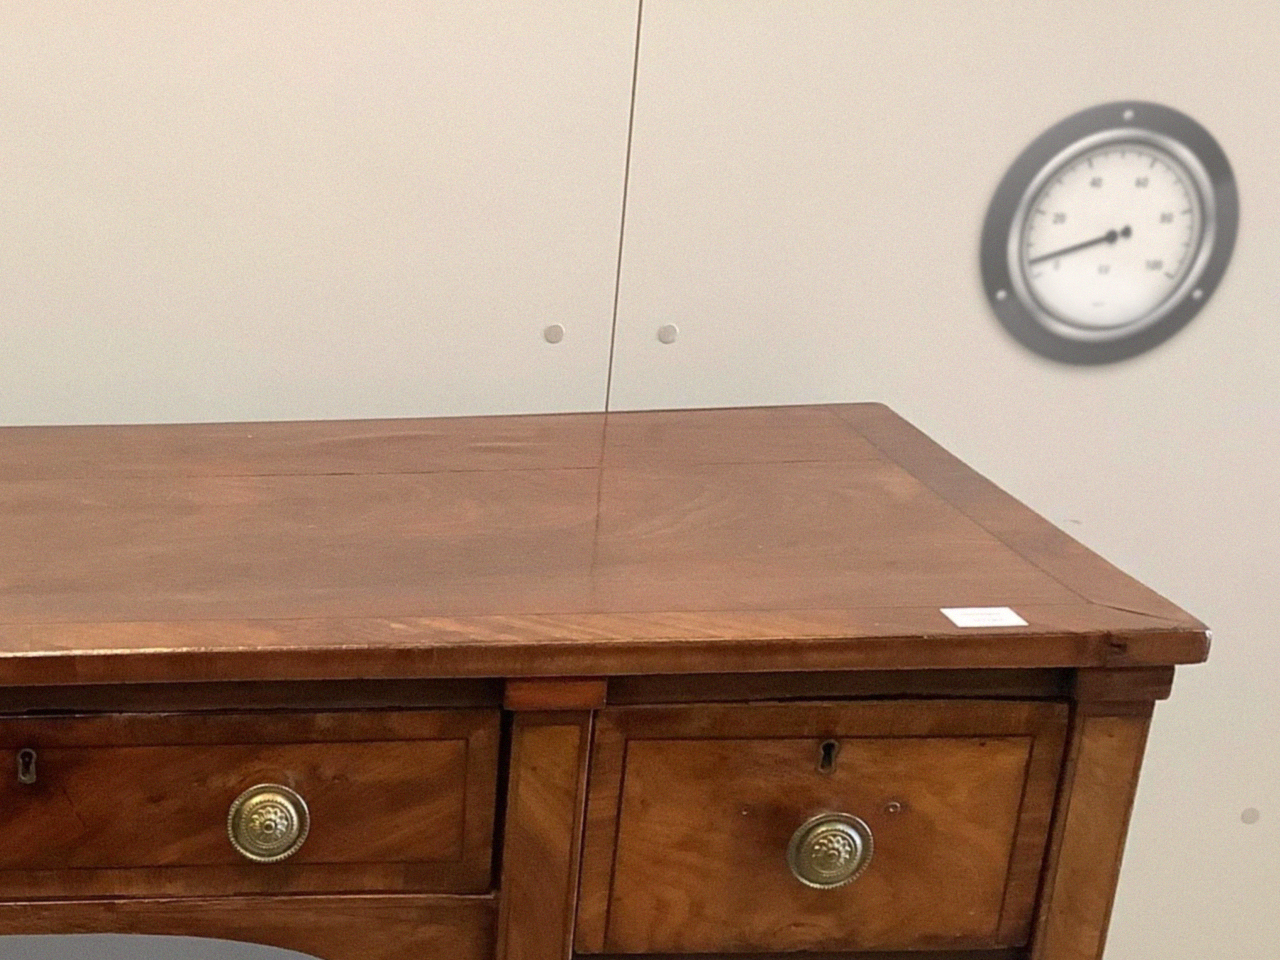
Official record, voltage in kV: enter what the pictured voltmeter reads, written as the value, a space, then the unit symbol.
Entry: 5 kV
